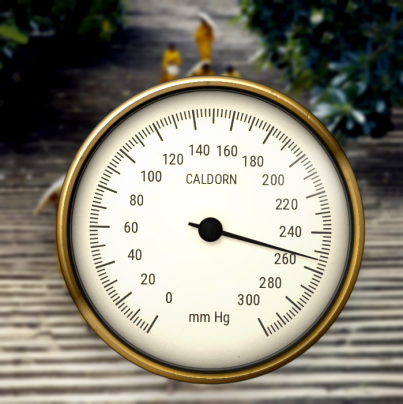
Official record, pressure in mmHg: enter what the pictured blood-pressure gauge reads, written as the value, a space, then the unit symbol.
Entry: 254 mmHg
